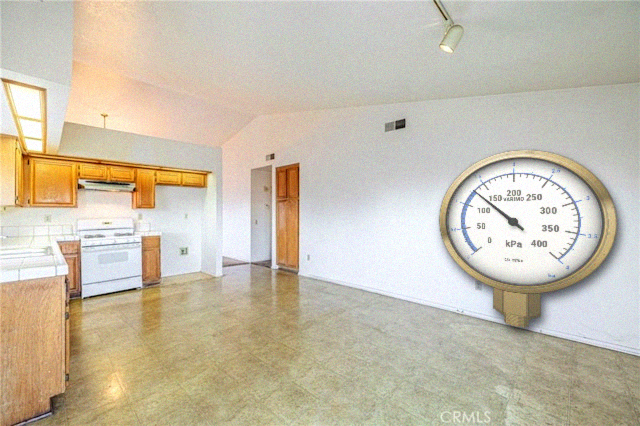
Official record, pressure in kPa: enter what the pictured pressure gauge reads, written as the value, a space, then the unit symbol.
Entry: 130 kPa
